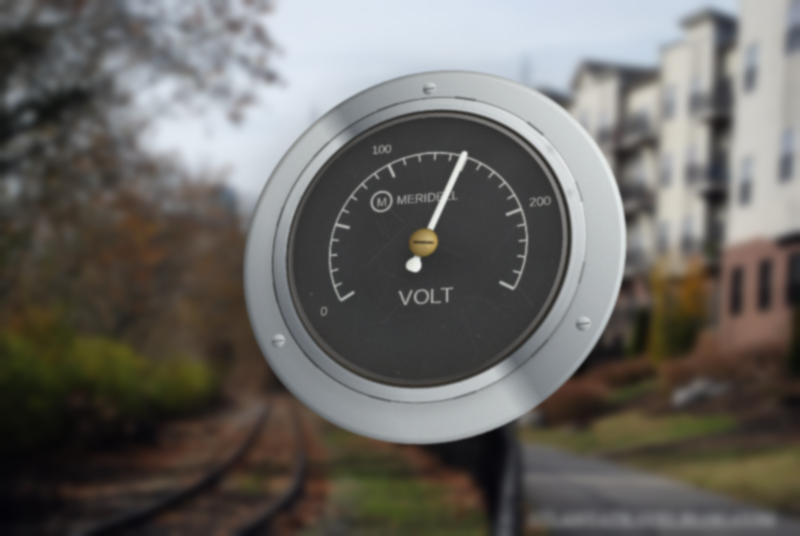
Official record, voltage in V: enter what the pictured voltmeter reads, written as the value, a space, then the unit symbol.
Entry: 150 V
